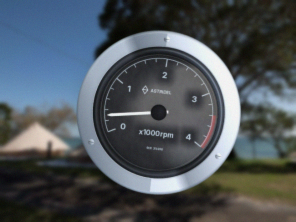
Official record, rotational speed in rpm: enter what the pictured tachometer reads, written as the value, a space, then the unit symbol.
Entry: 300 rpm
